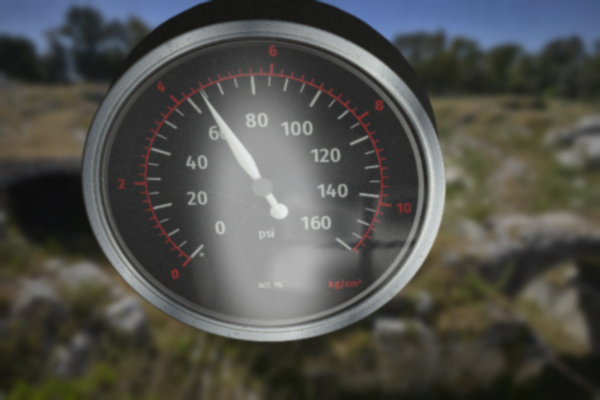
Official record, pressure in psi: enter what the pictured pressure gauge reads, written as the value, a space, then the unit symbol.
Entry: 65 psi
